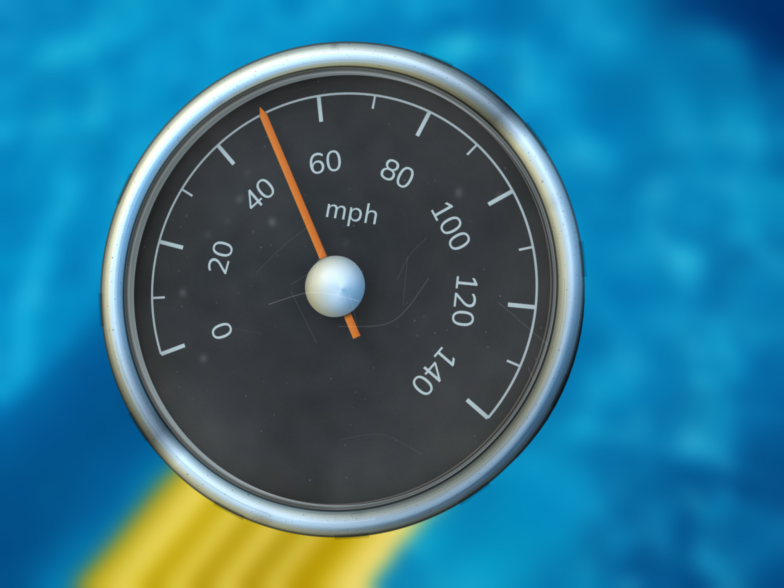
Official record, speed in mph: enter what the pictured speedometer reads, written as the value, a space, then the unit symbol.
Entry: 50 mph
